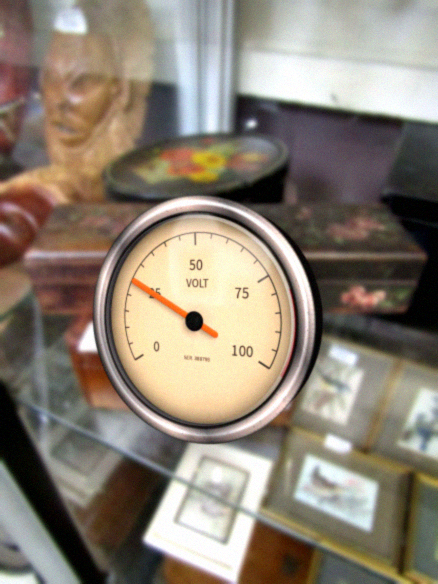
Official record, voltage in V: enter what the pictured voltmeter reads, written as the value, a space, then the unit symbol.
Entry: 25 V
